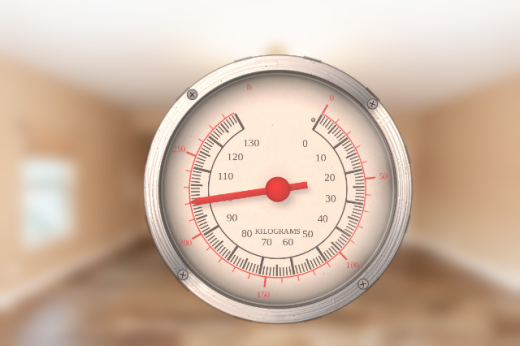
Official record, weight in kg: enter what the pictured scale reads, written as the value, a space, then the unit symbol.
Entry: 100 kg
